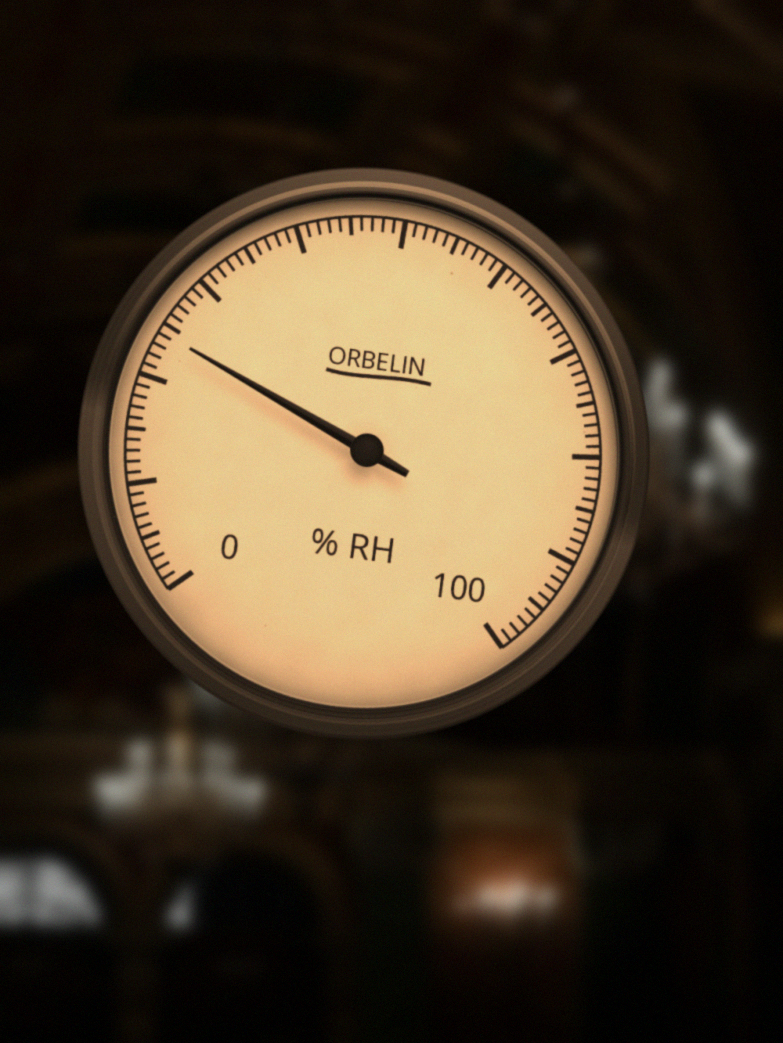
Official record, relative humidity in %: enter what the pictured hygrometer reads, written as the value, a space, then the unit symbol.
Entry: 24 %
